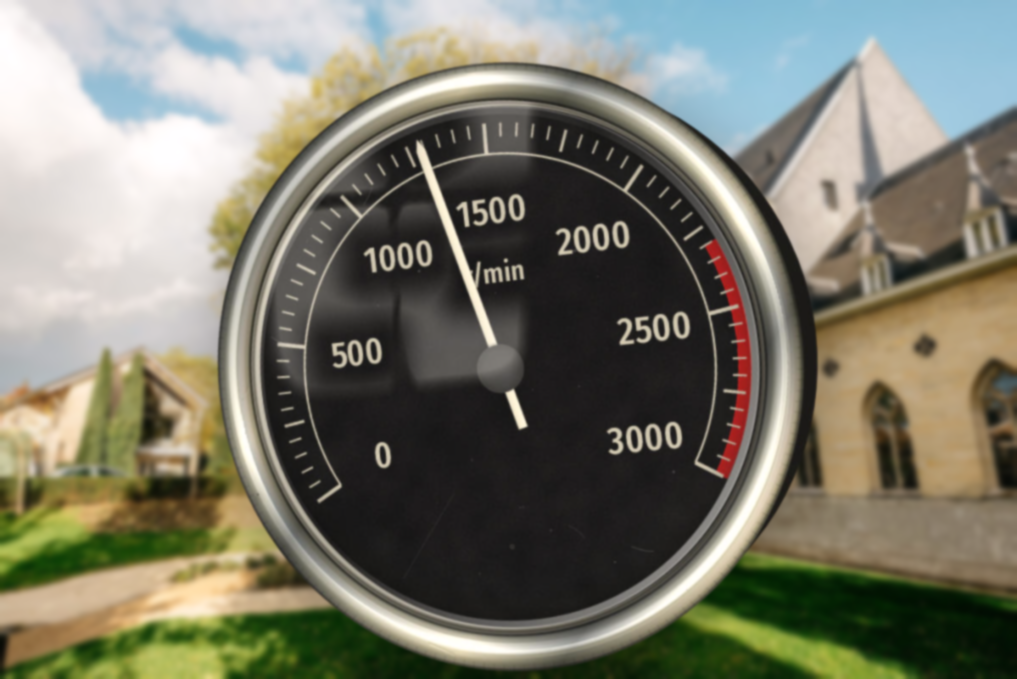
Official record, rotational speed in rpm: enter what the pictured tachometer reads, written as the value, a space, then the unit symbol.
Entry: 1300 rpm
